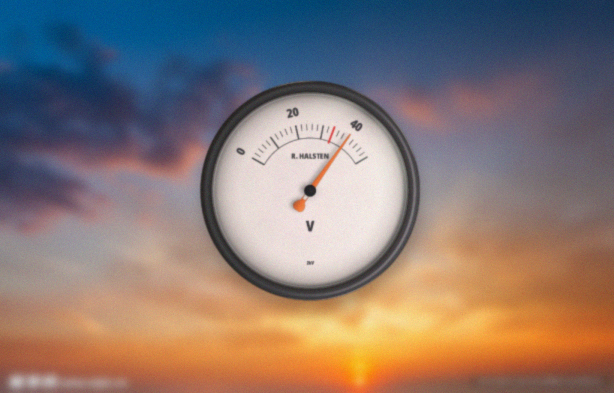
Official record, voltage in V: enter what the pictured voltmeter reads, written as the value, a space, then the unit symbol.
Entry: 40 V
